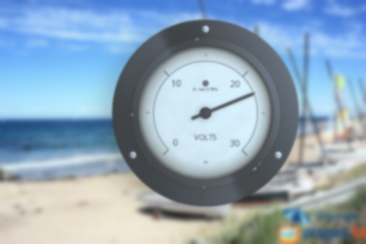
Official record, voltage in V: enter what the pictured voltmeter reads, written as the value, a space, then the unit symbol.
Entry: 22.5 V
